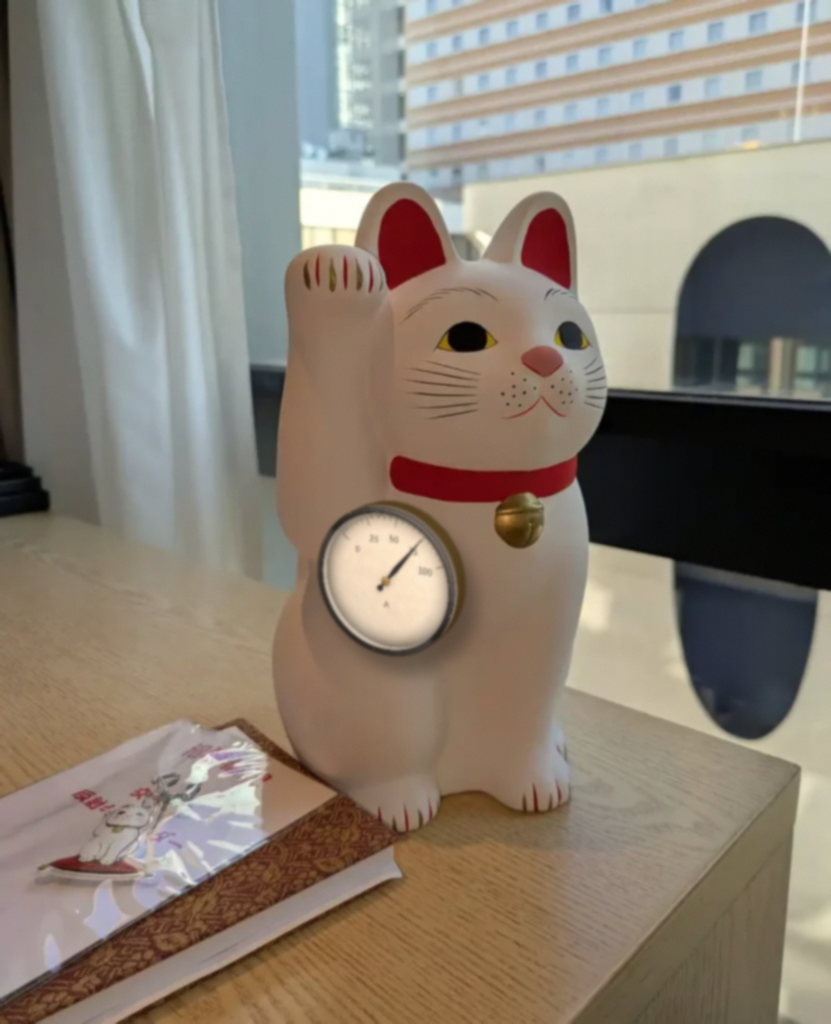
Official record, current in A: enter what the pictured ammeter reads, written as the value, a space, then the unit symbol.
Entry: 75 A
